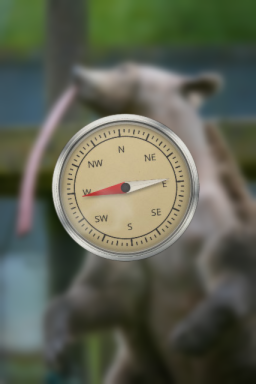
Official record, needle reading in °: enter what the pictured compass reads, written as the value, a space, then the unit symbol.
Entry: 265 °
